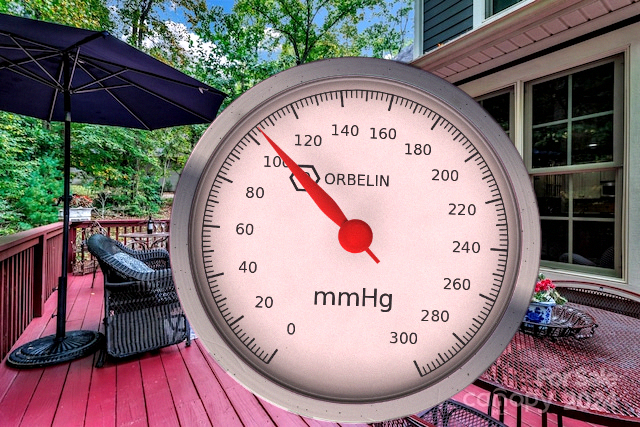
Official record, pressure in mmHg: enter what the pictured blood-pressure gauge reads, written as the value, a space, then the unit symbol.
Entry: 104 mmHg
